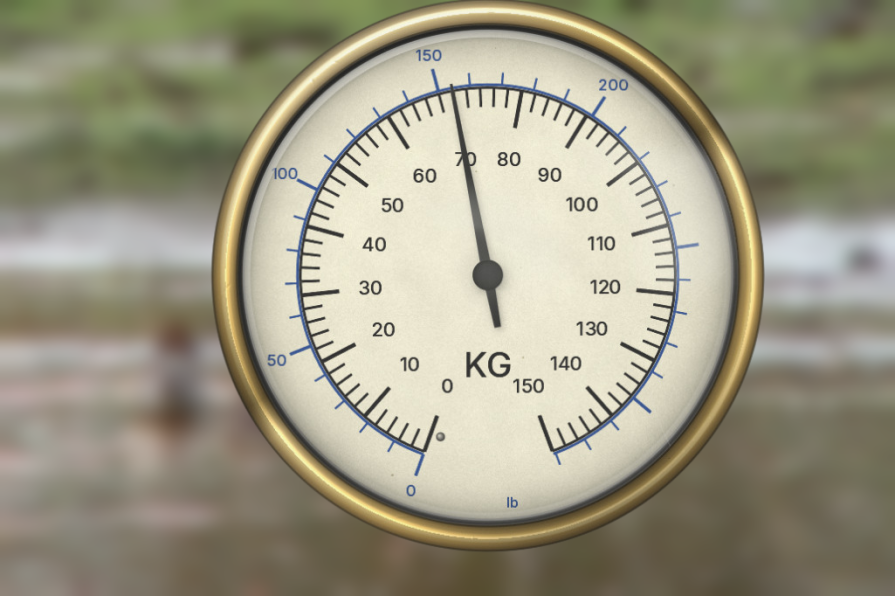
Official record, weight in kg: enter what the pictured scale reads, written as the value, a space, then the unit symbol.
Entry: 70 kg
